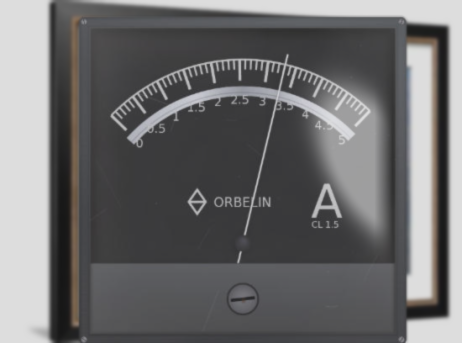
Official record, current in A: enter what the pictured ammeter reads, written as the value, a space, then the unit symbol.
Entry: 3.3 A
